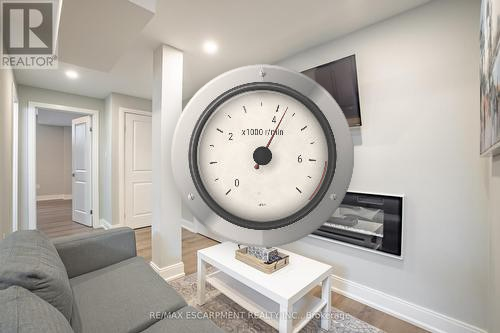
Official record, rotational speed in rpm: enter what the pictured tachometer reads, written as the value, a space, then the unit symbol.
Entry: 4250 rpm
